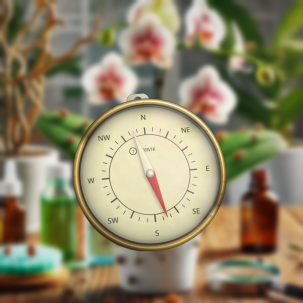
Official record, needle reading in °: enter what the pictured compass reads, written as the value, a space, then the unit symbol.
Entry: 165 °
